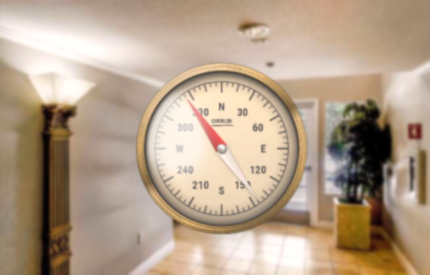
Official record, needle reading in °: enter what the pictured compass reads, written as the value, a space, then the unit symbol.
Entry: 325 °
